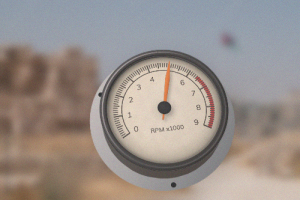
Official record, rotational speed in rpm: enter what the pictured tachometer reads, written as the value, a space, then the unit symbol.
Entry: 5000 rpm
